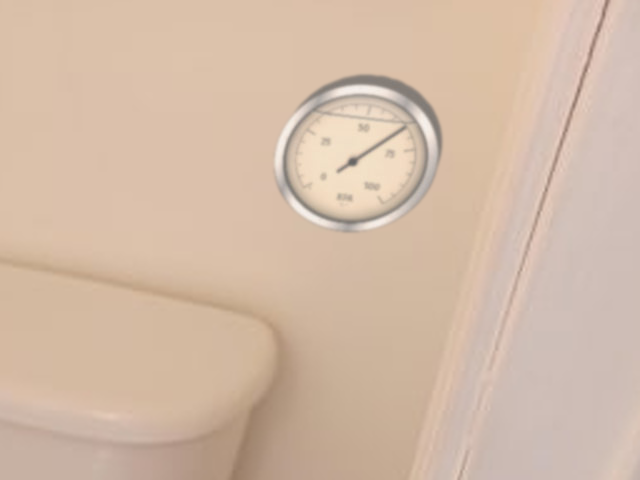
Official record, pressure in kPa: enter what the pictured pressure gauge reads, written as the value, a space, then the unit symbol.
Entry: 65 kPa
